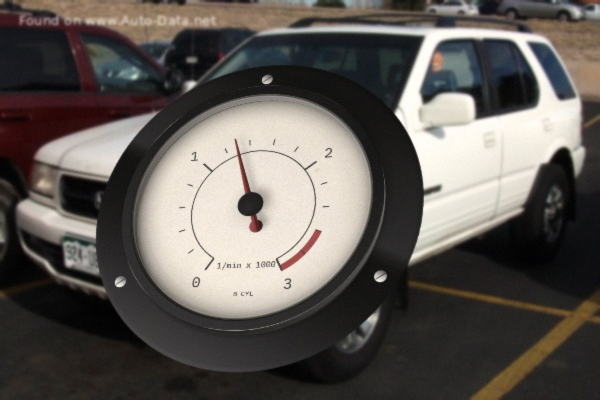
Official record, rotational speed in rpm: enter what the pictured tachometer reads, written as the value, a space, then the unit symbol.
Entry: 1300 rpm
